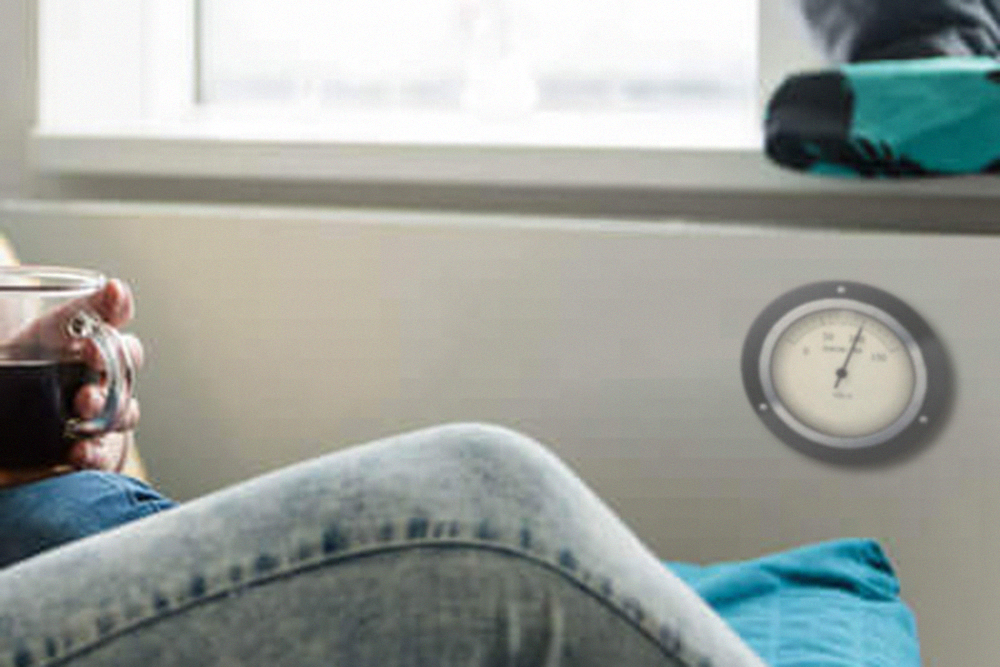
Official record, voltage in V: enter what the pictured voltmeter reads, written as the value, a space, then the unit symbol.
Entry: 100 V
